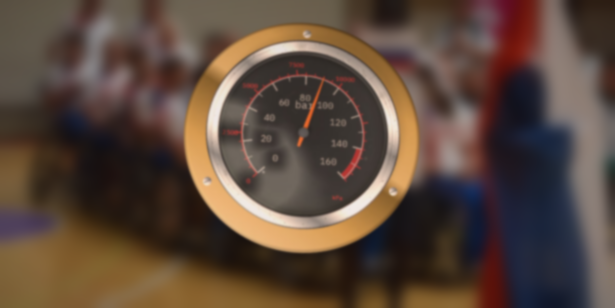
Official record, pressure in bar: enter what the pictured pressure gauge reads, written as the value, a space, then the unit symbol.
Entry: 90 bar
